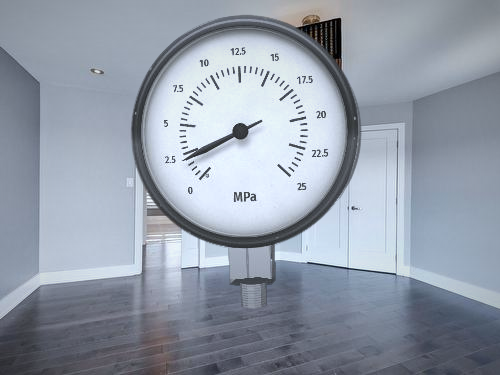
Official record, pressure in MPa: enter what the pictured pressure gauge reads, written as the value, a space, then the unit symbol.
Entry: 2 MPa
